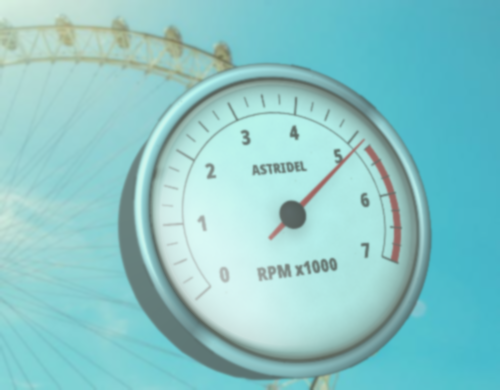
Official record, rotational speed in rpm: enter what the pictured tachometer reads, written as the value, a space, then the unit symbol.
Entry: 5125 rpm
